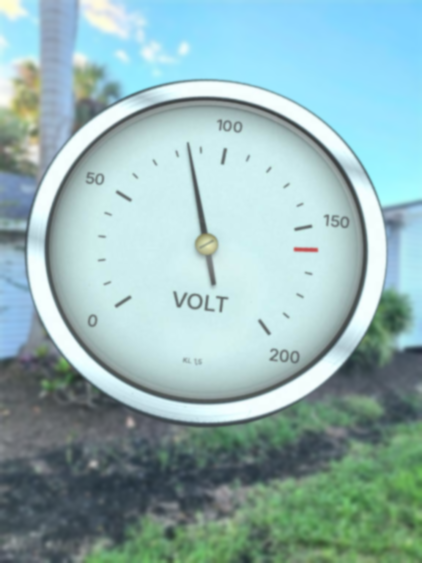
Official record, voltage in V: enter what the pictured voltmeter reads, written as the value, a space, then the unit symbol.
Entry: 85 V
